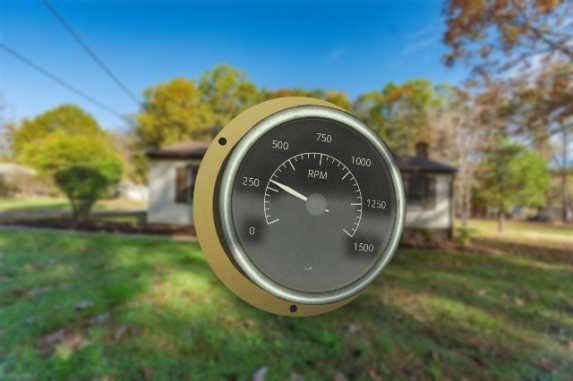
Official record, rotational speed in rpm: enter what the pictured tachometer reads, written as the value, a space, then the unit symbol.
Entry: 300 rpm
